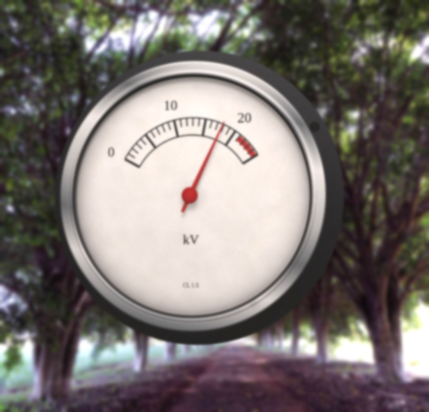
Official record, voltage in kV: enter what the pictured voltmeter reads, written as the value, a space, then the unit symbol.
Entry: 18 kV
